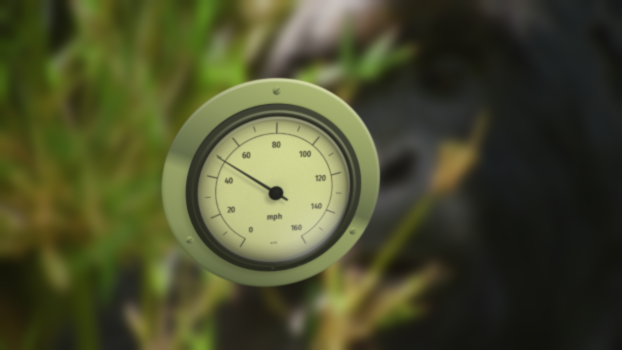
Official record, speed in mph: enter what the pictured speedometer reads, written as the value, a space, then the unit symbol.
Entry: 50 mph
